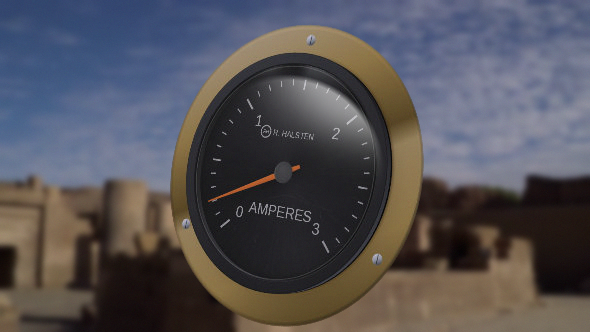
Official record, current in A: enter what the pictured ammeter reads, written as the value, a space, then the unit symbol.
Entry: 0.2 A
